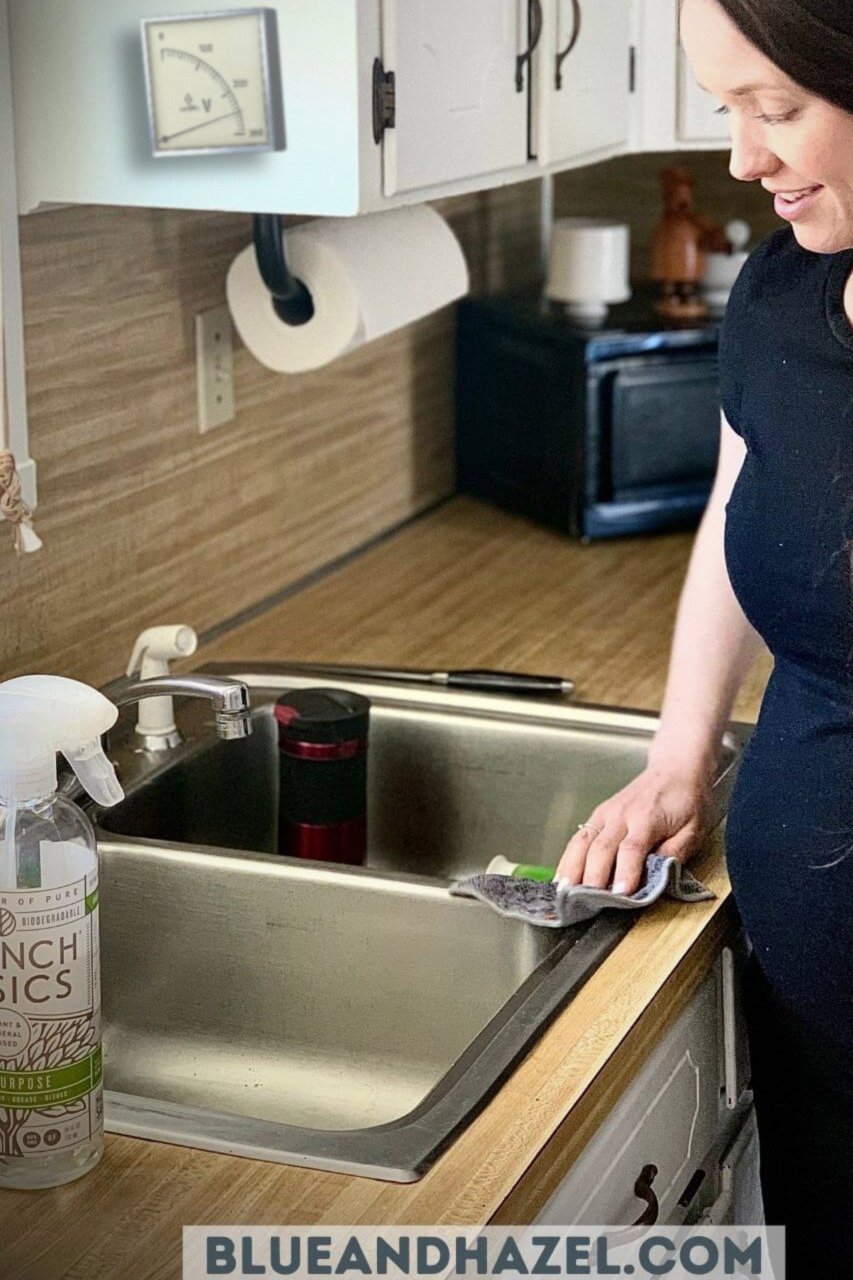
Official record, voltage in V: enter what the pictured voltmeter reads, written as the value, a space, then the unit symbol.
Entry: 250 V
